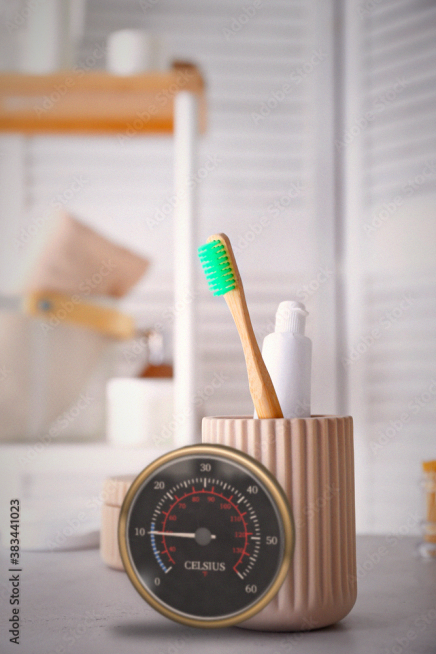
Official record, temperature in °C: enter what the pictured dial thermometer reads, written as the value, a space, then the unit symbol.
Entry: 10 °C
